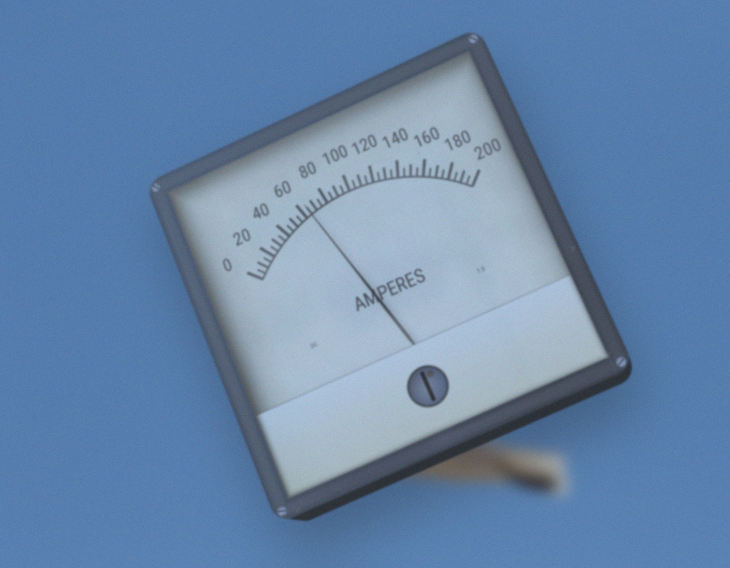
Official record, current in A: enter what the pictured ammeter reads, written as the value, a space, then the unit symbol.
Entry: 65 A
